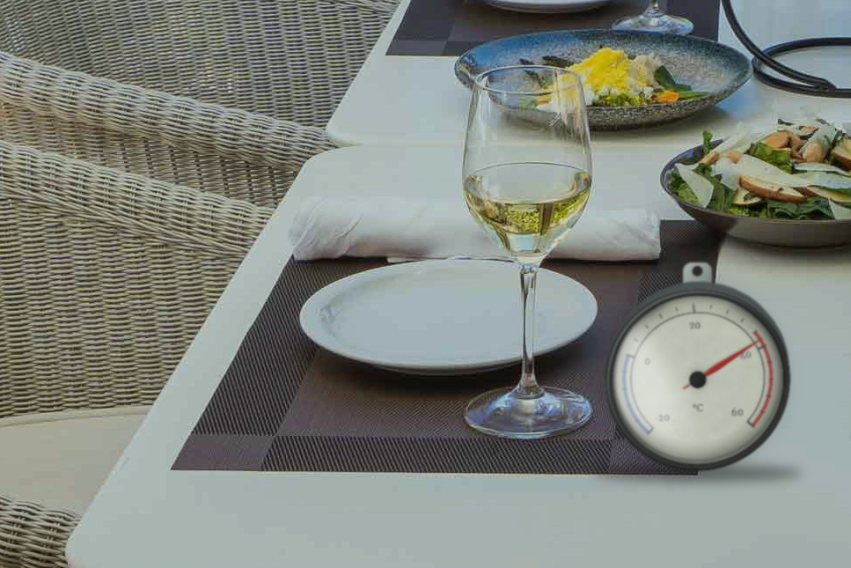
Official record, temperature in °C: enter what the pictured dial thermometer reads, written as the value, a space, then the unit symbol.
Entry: 38 °C
